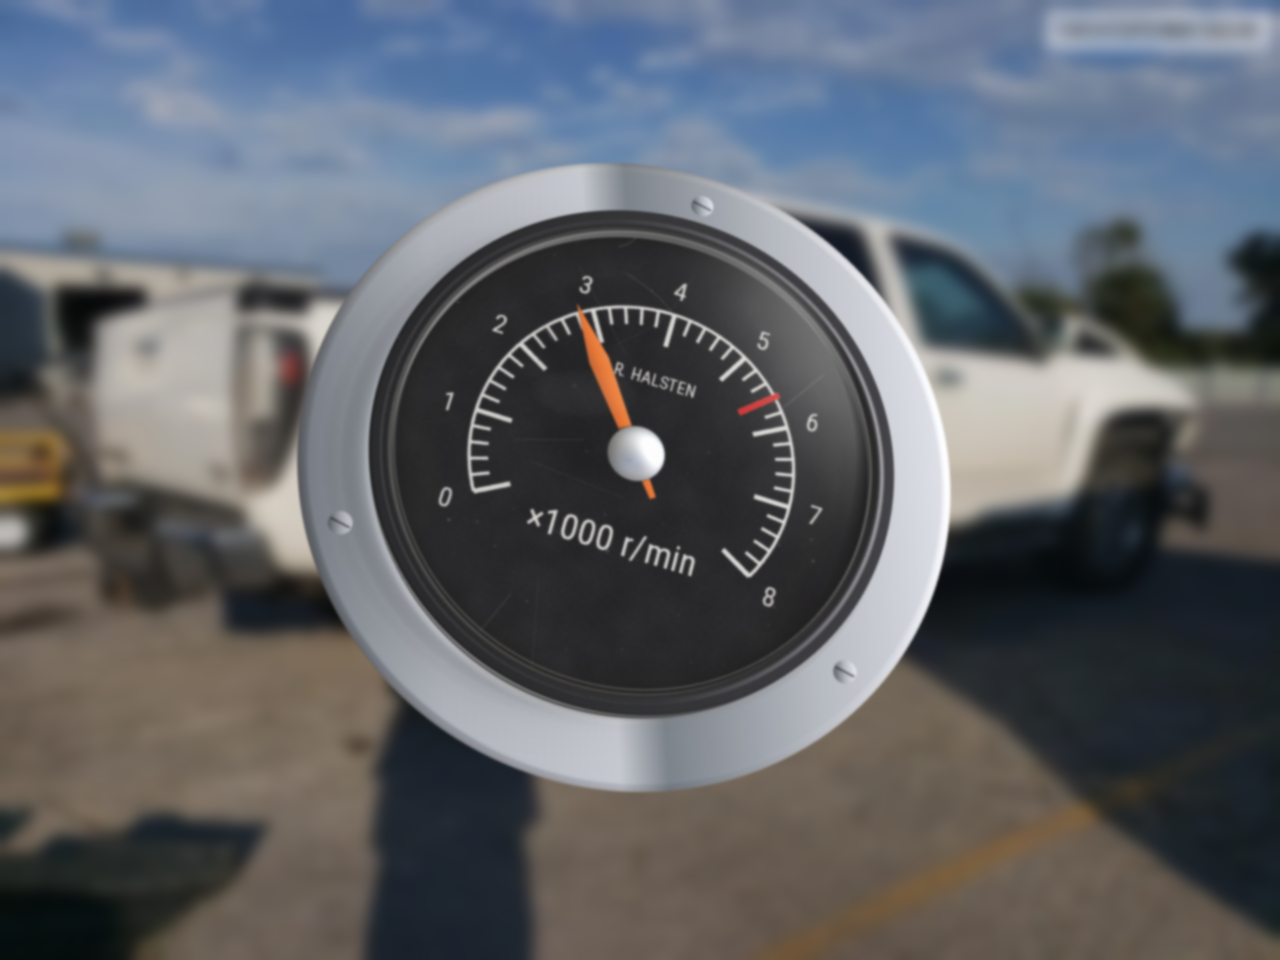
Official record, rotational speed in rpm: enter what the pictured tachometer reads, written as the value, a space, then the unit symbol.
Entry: 2800 rpm
